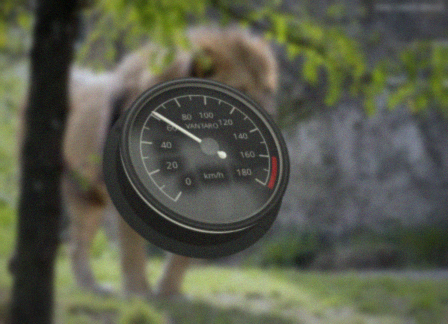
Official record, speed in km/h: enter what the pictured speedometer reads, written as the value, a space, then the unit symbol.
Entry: 60 km/h
